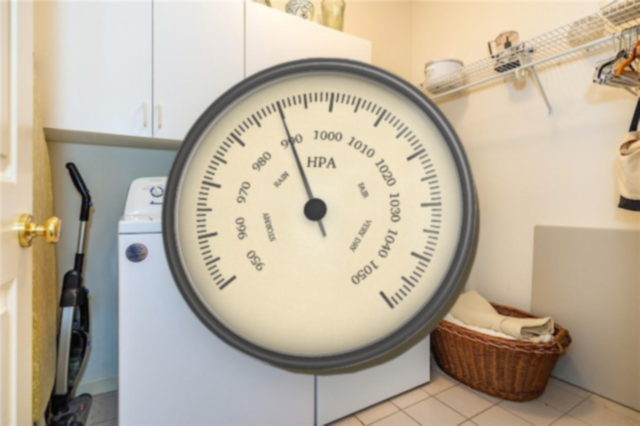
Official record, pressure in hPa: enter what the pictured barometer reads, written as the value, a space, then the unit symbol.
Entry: 990 hPa
